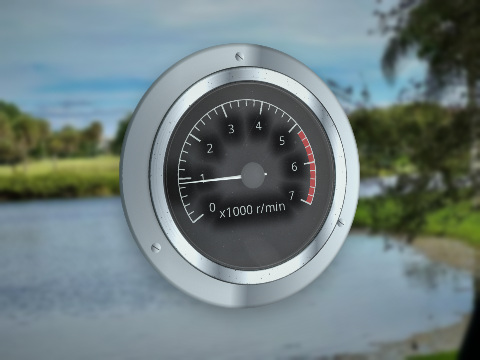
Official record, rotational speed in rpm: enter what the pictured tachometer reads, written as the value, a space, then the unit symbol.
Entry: 900 rpm
